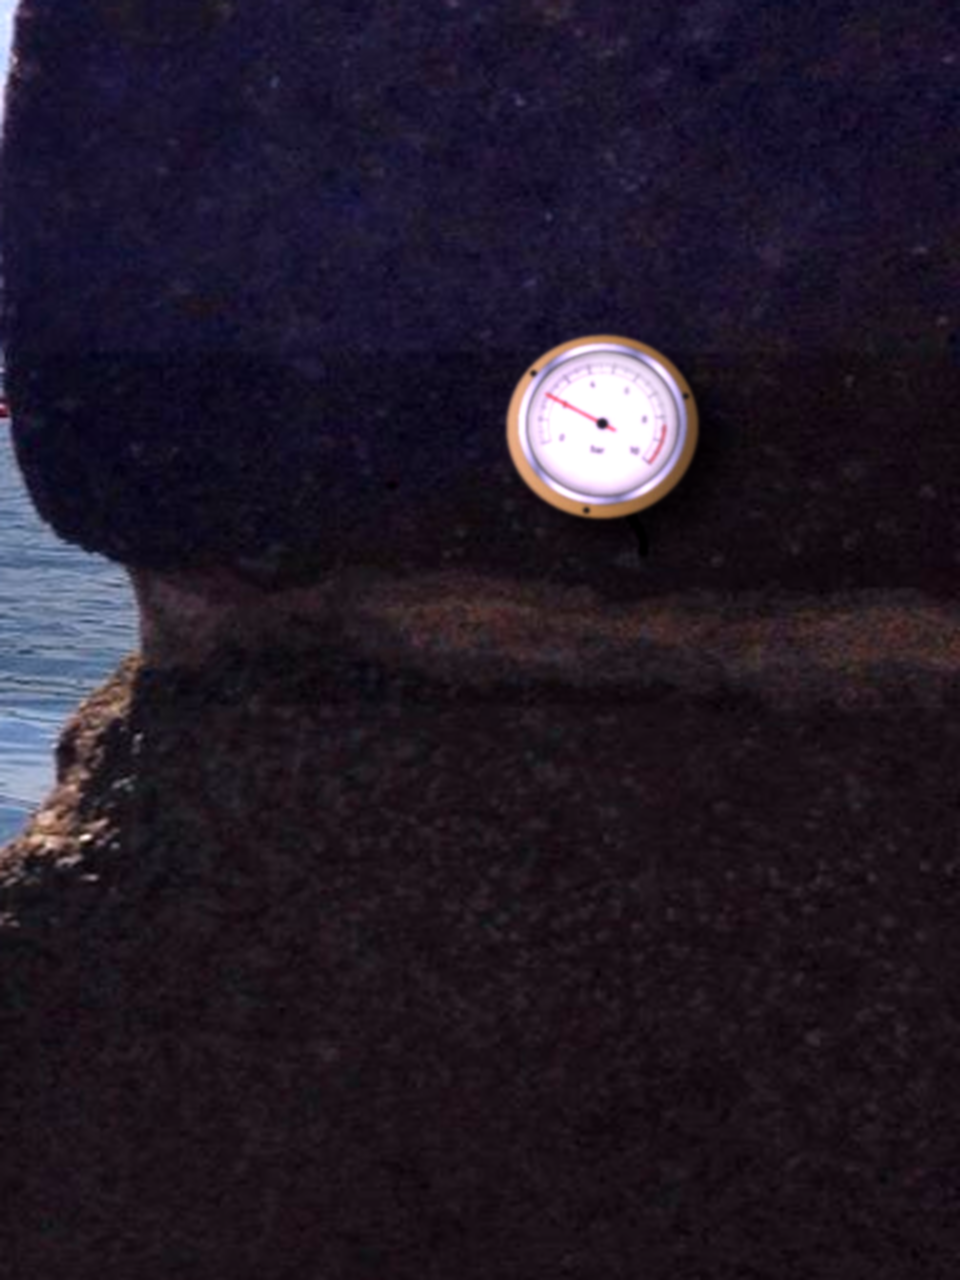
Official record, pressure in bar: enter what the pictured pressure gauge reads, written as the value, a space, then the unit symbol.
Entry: 2 bar
